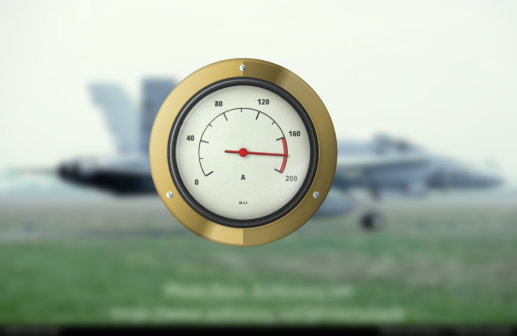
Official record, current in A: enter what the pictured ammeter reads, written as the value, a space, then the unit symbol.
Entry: 180 A
